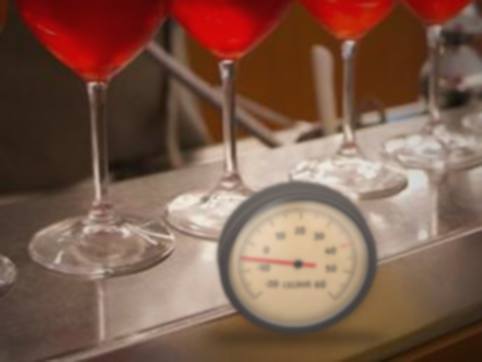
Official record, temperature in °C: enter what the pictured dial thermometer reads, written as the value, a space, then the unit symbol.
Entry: -5 °C
